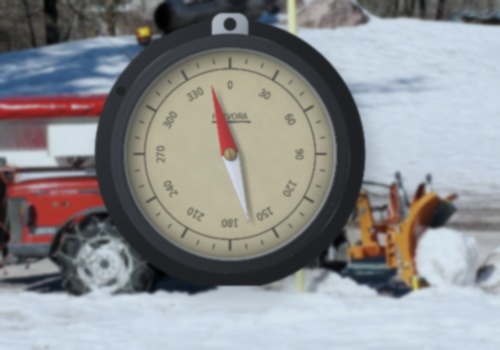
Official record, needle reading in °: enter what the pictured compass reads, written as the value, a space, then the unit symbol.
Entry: 345 °
